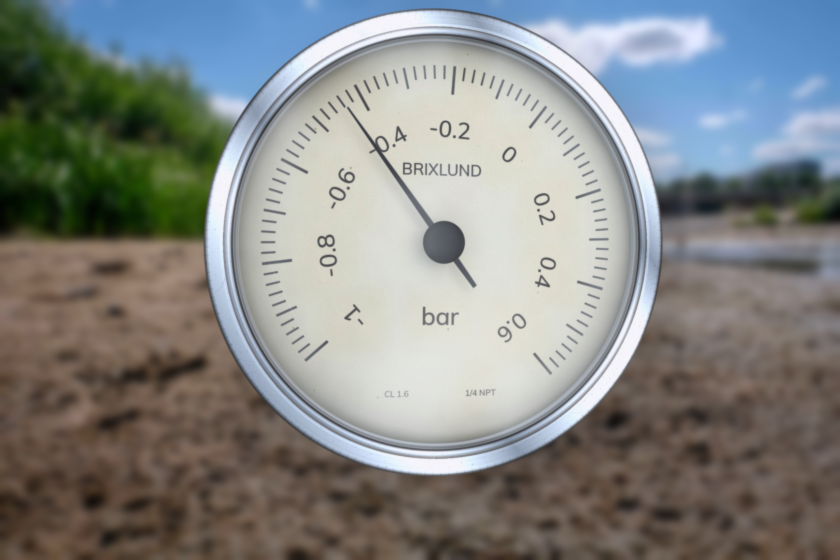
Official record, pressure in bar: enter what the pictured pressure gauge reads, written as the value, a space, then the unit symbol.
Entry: -0.44 bar
